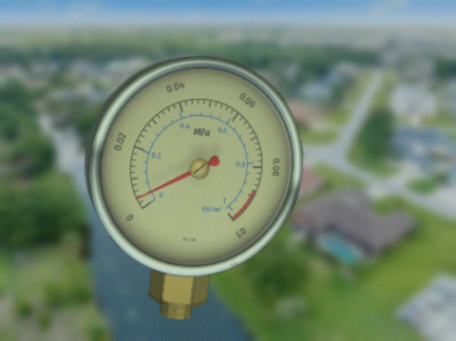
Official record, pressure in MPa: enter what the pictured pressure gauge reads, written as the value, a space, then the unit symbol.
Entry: 0.004 MPa
